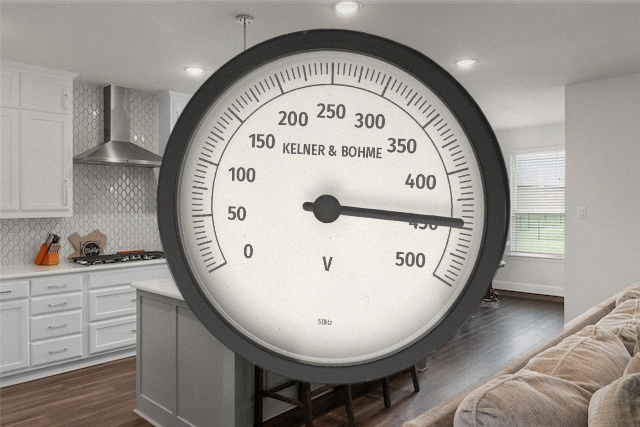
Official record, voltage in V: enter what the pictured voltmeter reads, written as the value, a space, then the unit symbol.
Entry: 445 V
